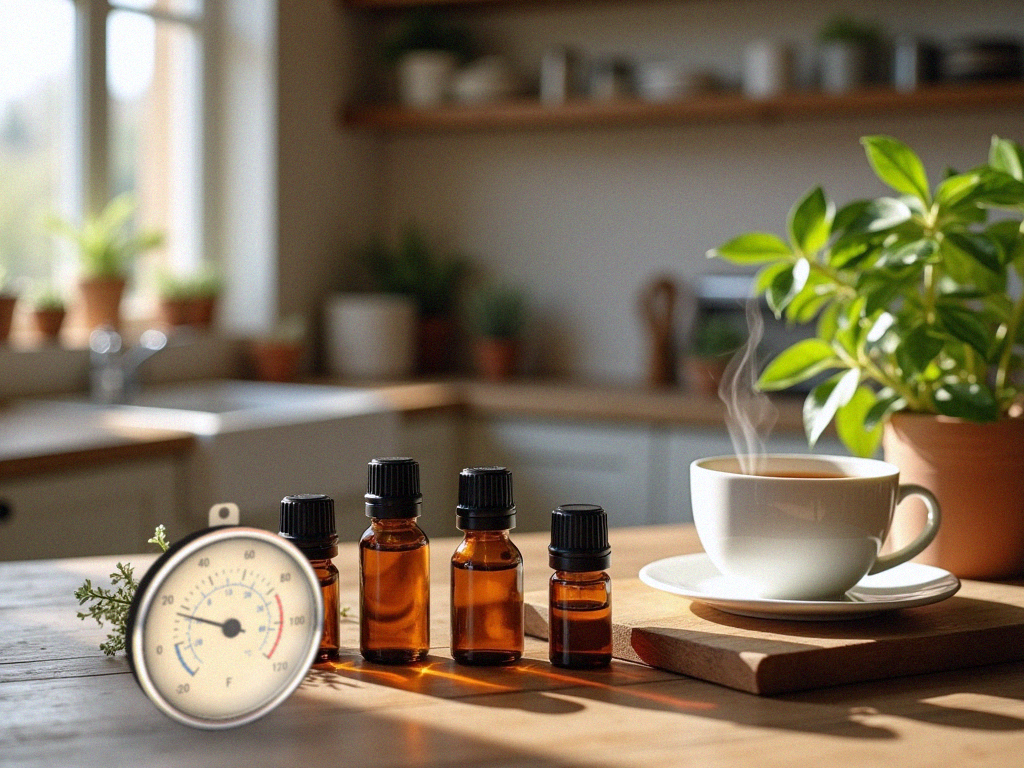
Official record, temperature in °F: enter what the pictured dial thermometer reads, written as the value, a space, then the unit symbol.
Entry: 16 °F
